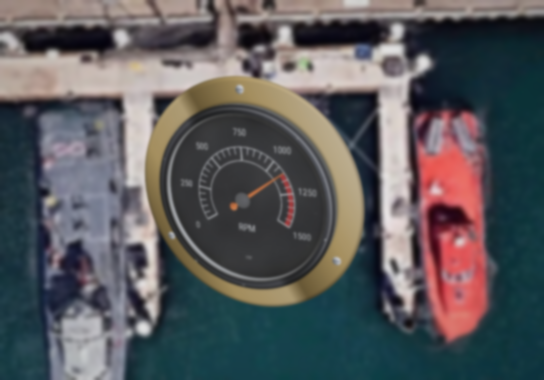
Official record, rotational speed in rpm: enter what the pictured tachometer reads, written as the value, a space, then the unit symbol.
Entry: 1100 rpm
